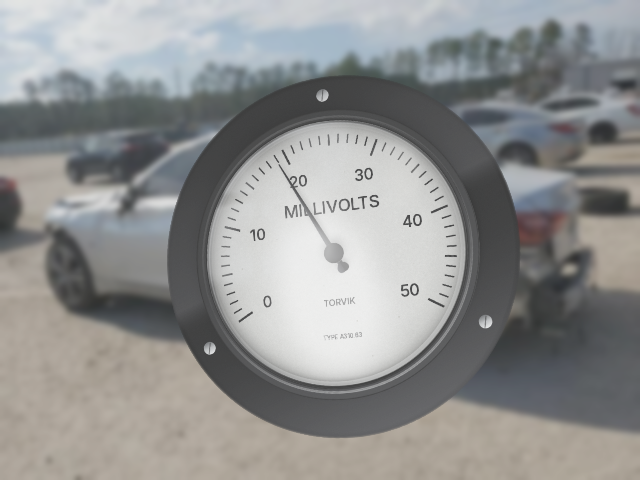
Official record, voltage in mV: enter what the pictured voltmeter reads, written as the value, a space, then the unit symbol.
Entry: 19 mV
